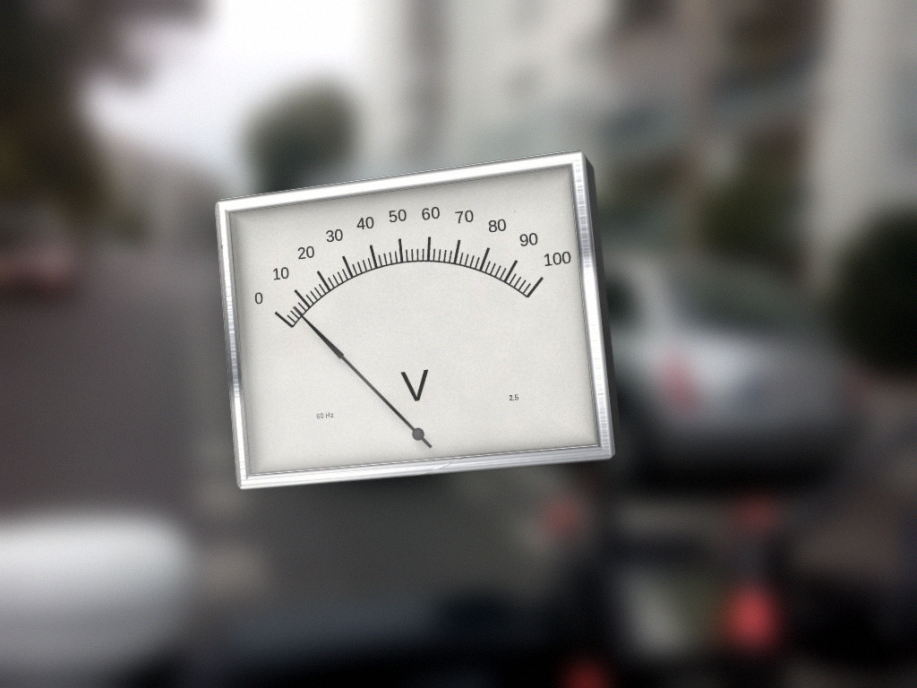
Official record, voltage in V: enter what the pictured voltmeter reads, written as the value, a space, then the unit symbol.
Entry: 6 V
